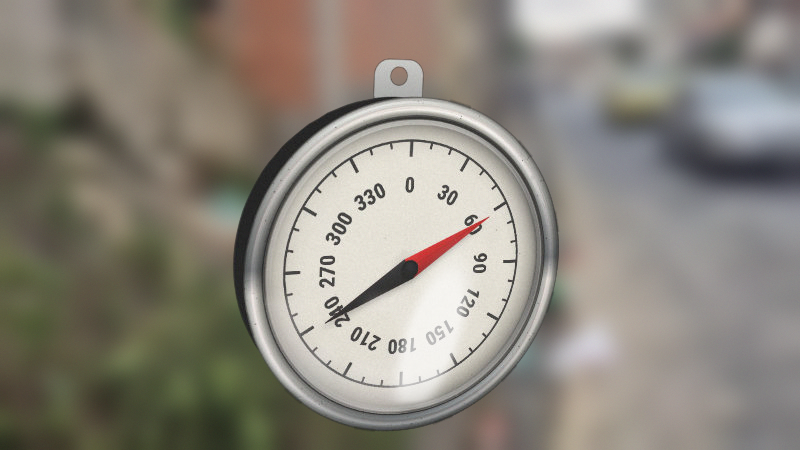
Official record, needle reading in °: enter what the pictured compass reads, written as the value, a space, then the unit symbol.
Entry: 60 °
